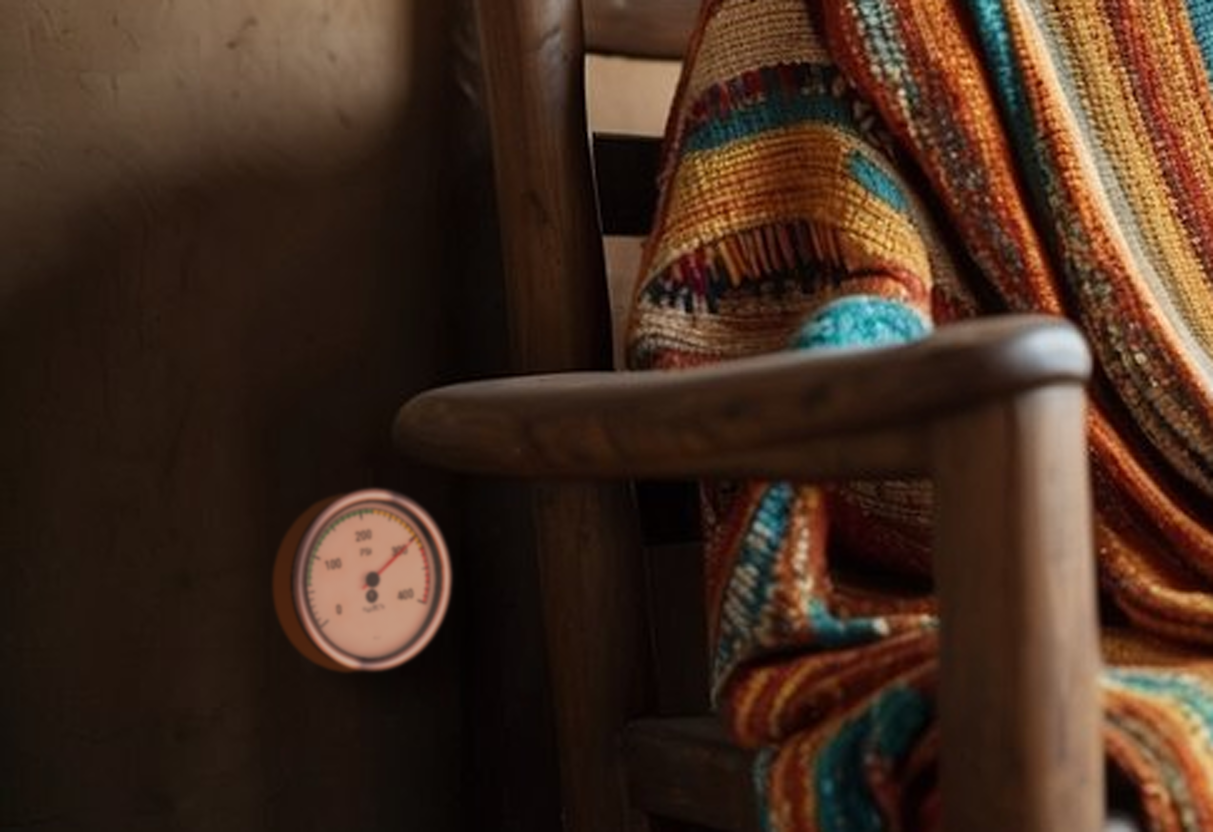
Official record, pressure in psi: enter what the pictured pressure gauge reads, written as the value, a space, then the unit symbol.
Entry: 300 psi
